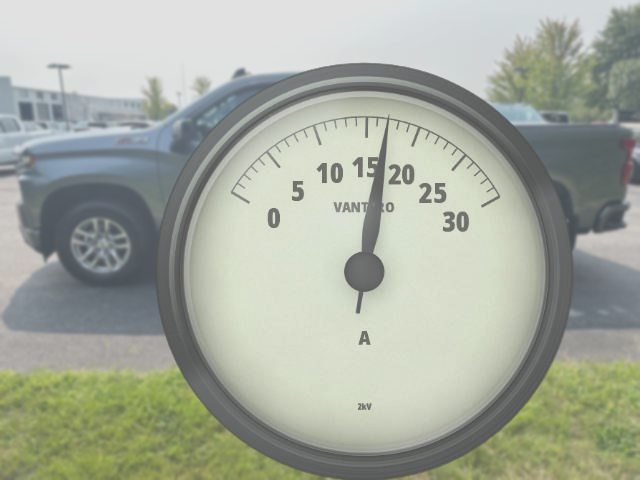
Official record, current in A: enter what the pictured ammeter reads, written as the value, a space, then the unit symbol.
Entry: 17 A
